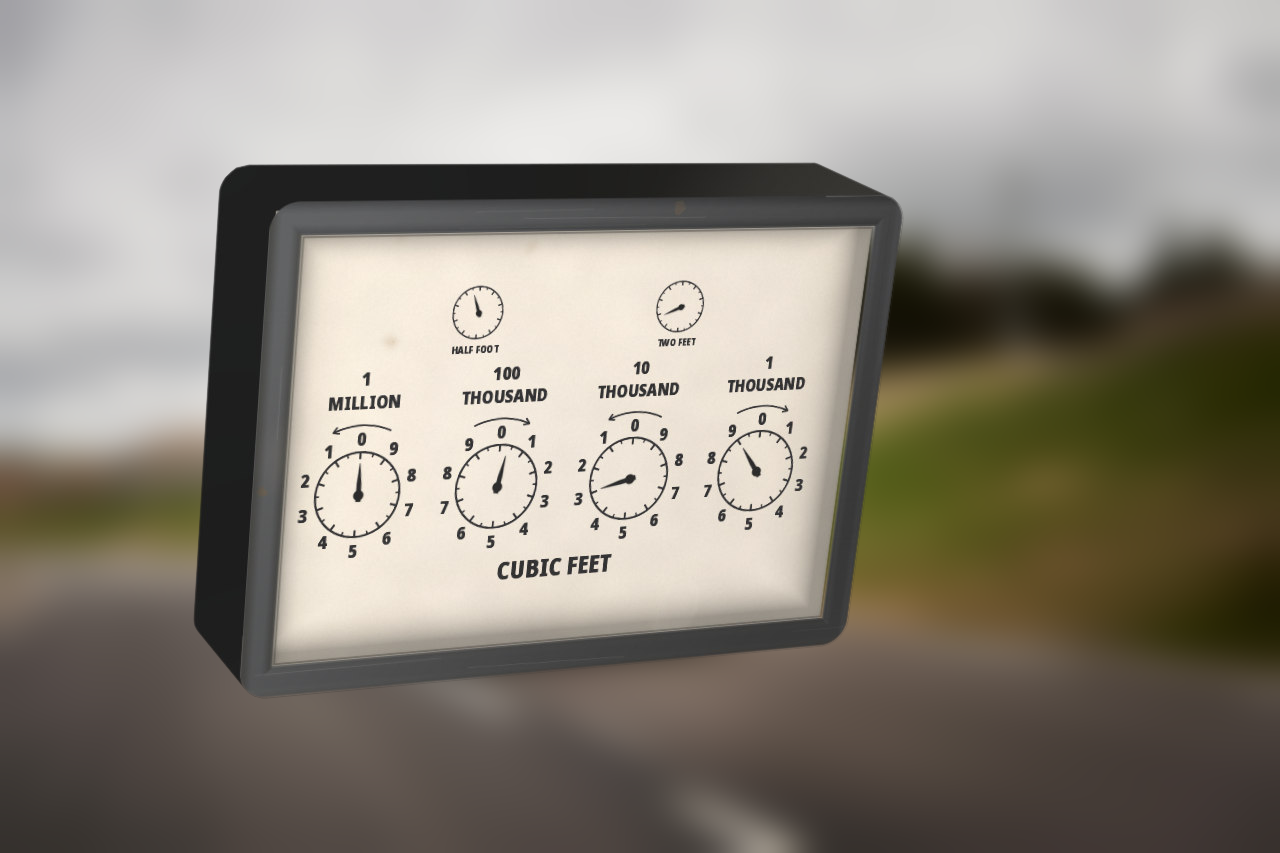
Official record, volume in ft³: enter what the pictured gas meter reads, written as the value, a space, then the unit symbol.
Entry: 2900 ft³
